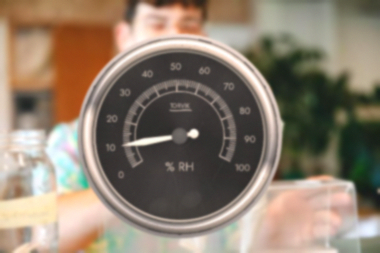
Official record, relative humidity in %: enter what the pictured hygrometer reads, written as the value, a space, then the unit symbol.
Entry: 10 %
